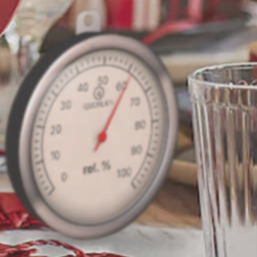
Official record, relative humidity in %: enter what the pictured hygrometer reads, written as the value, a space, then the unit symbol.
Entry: 60 %
